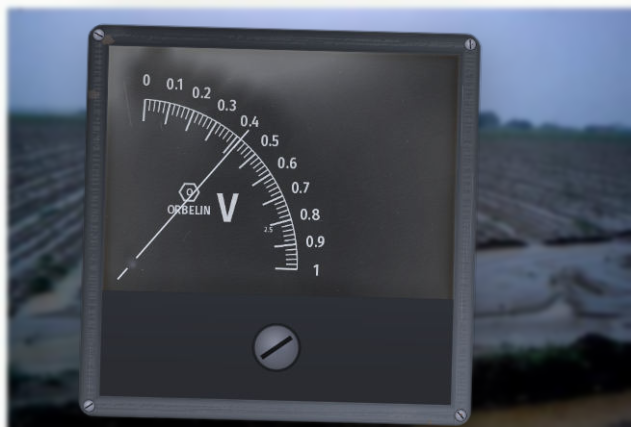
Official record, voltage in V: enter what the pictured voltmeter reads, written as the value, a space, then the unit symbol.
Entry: 0.42 V
